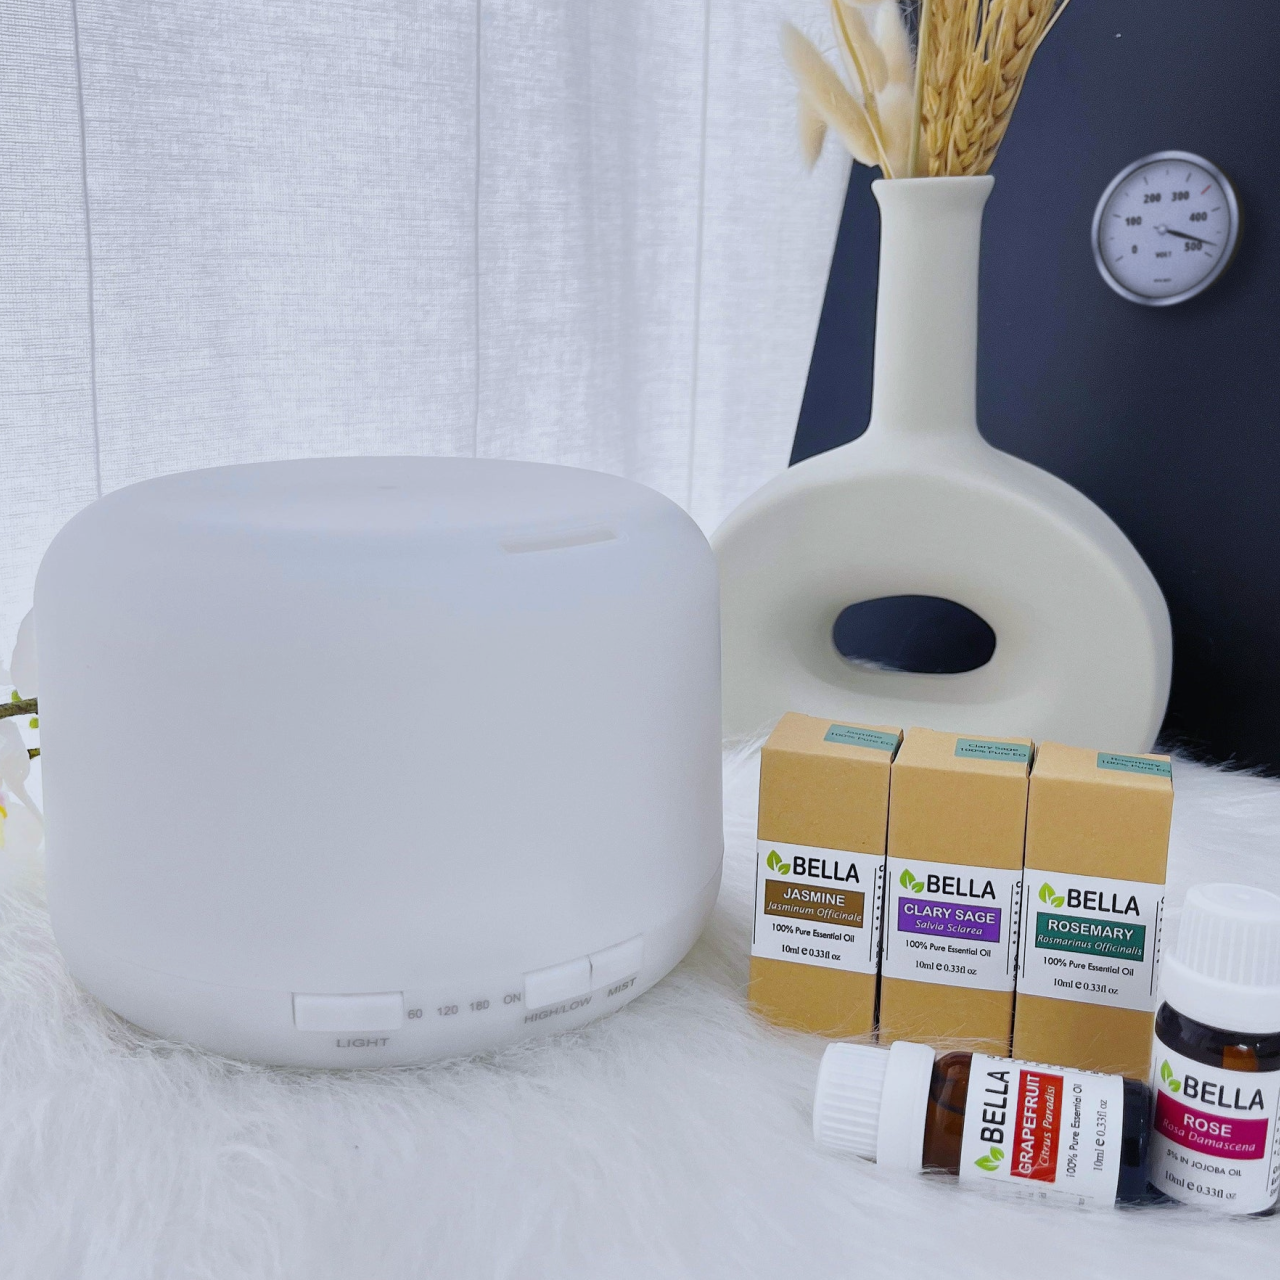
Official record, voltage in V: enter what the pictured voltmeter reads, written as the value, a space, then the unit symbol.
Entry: 475 V
